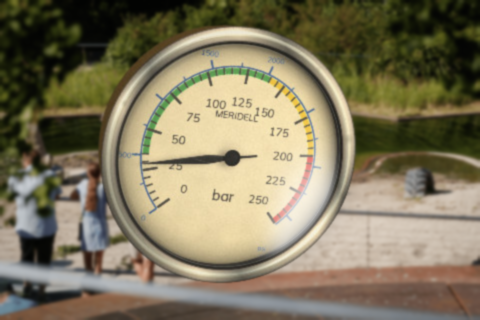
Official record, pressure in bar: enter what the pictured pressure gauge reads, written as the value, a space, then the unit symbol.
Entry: 30 bar
